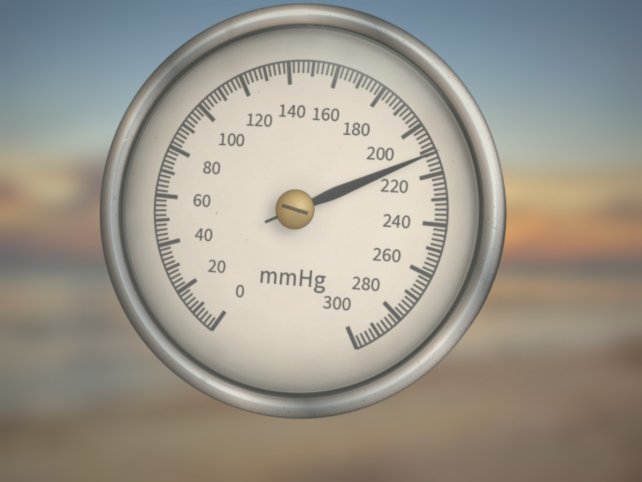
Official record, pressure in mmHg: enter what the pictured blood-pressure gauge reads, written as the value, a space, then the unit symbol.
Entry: 212 mmHg
